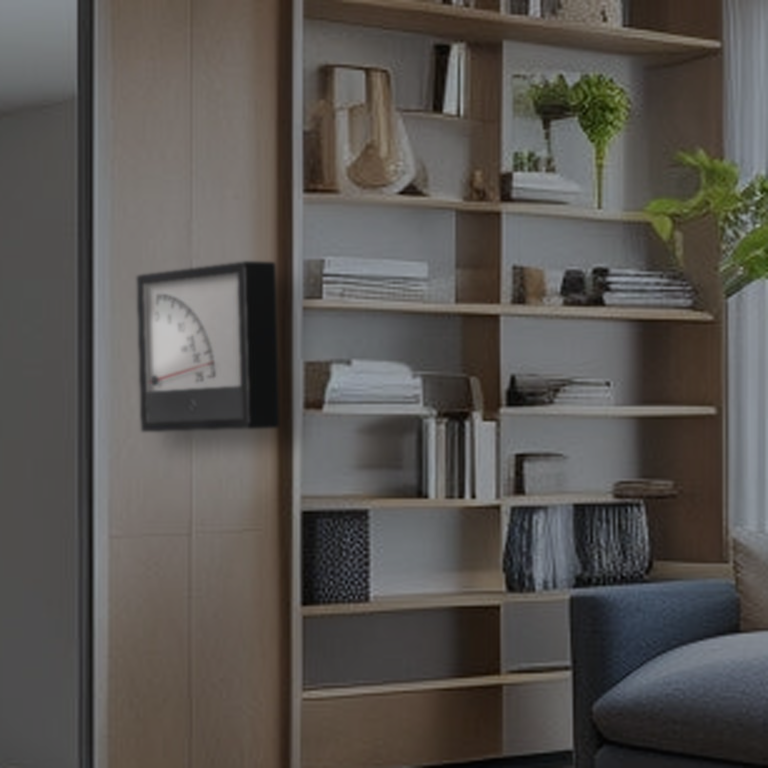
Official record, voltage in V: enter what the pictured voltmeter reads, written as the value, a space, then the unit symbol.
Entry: 22.5 V
